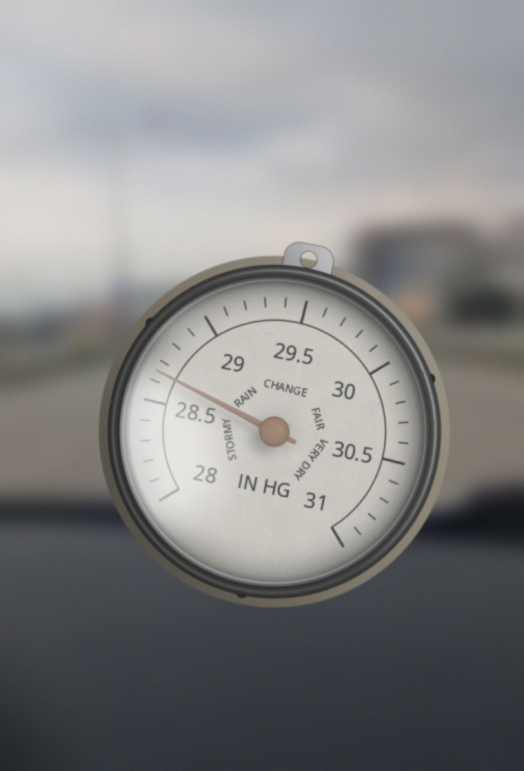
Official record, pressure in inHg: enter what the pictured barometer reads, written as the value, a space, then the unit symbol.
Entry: 28.65 inHg
